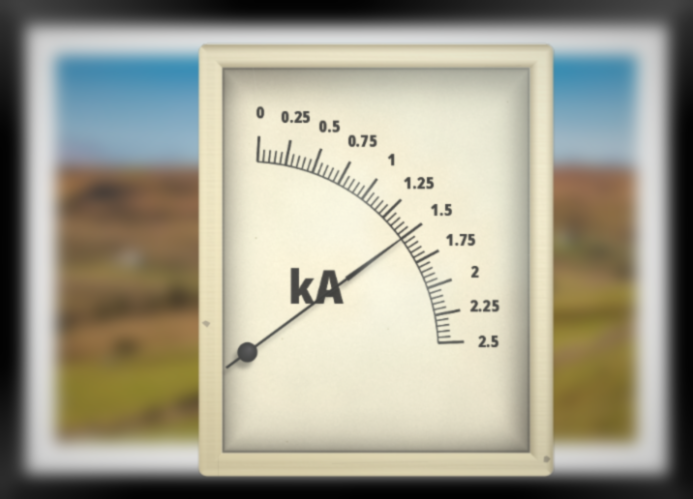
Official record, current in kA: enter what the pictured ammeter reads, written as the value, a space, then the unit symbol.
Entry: 1.5 kA
